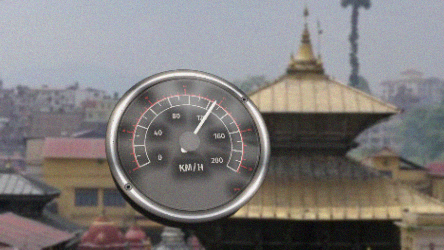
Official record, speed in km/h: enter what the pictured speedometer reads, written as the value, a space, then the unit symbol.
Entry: 125 km/h
